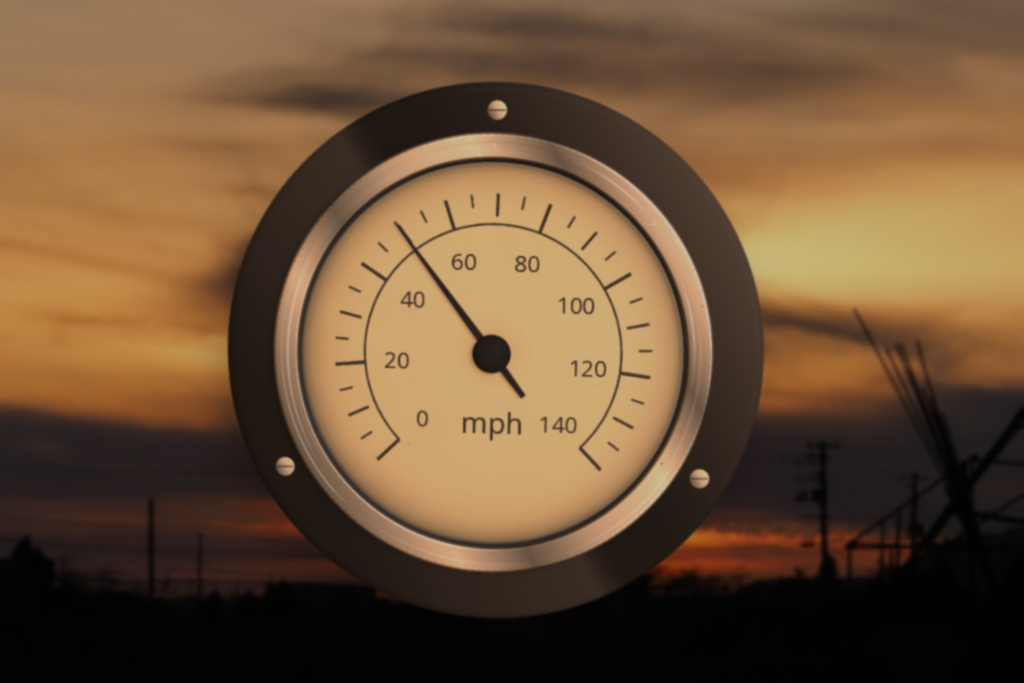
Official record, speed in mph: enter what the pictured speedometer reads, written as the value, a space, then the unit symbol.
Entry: 50 mph
